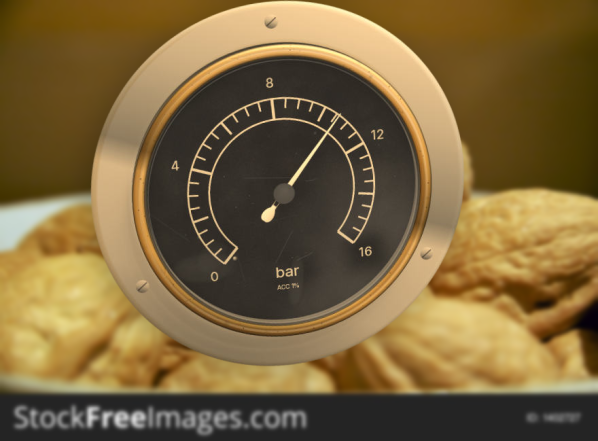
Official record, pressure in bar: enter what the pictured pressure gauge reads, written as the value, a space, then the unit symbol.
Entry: 10.5 bar
